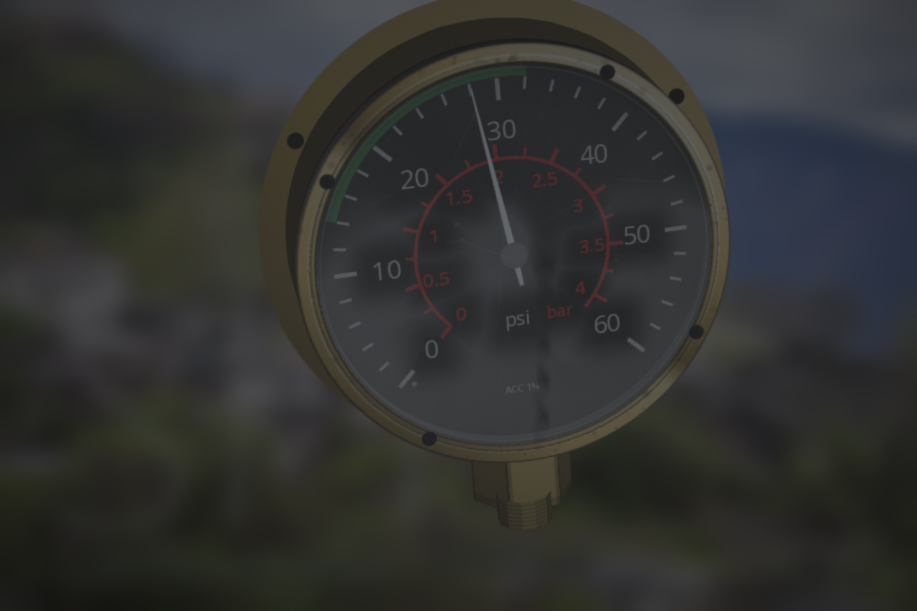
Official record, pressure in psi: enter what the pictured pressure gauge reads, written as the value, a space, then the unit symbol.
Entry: 28 psi
